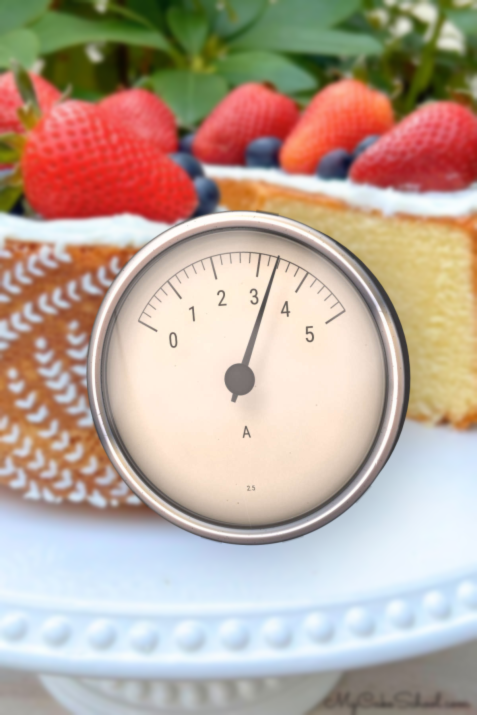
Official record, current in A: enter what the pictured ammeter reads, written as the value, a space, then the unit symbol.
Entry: 3.4 A
